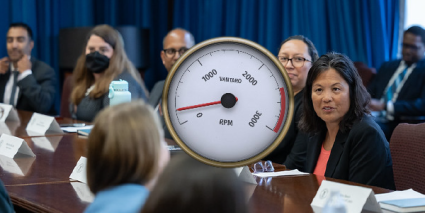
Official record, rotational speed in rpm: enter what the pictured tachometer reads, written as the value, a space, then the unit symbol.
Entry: 200 rpm
